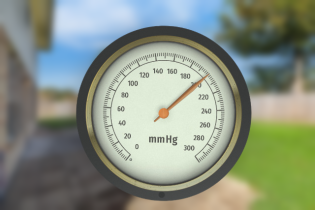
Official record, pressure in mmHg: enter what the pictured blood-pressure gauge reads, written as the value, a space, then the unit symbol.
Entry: 200 mmHg
